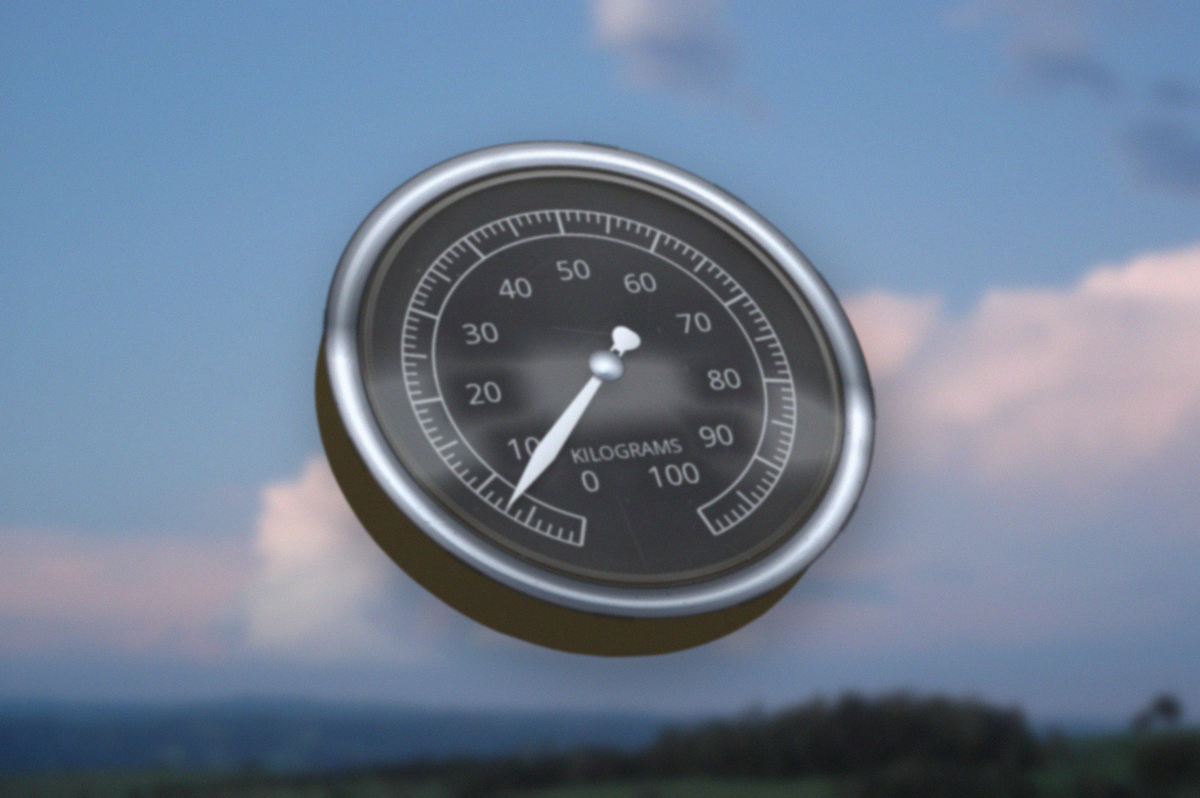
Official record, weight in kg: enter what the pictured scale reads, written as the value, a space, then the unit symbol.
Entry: 7 kg
